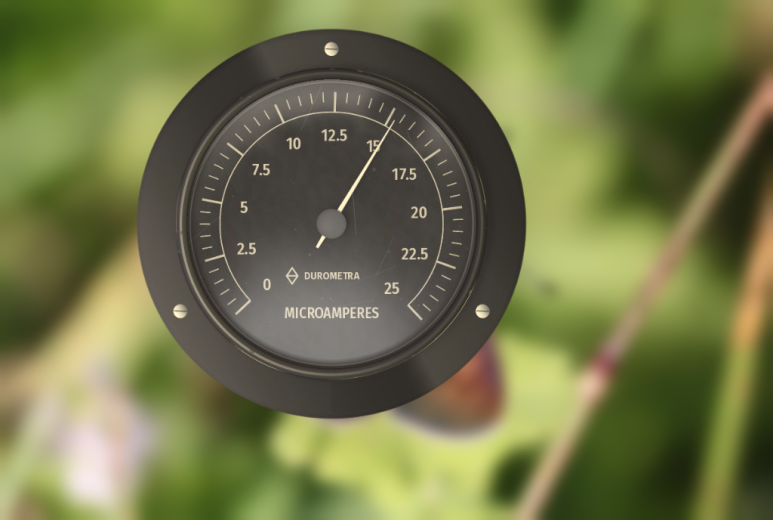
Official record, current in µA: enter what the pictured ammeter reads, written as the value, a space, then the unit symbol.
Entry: 15.25 µA
